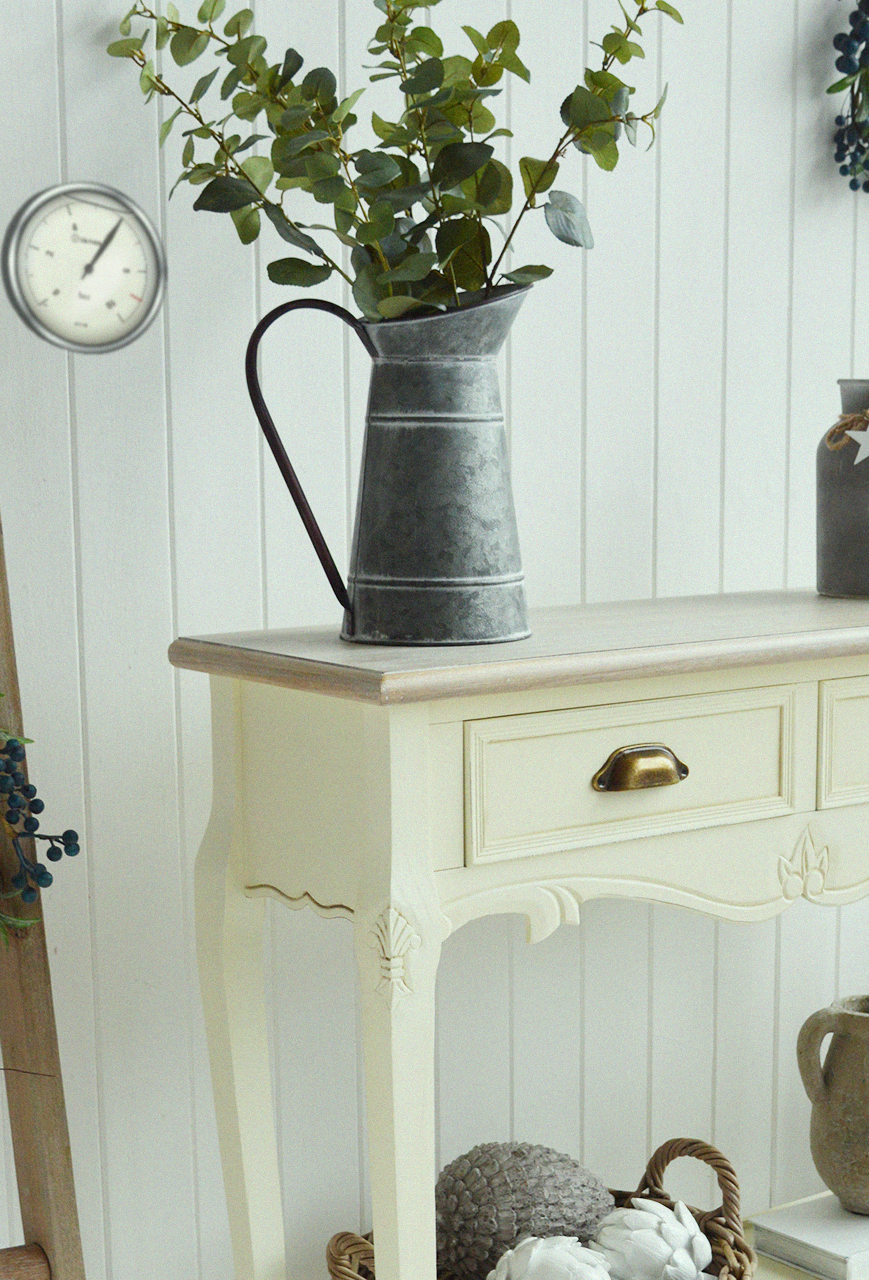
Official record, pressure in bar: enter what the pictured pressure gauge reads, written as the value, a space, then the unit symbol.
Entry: 6 bar
